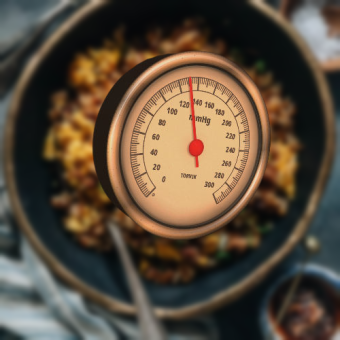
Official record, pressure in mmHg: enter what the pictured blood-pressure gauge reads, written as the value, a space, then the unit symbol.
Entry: 130 mmHg
